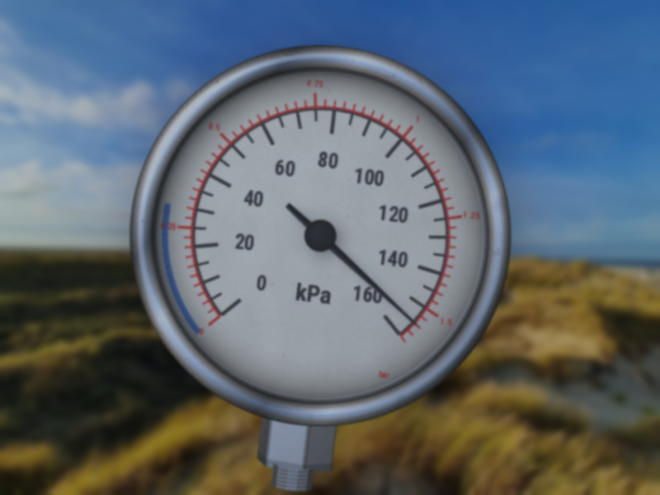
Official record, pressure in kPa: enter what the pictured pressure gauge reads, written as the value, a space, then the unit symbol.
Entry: 155 kPa
